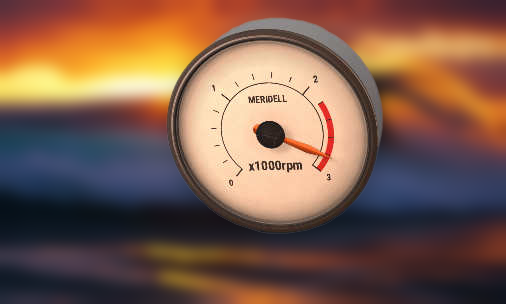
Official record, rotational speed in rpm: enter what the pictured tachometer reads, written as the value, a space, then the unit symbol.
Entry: 2800 rpm
